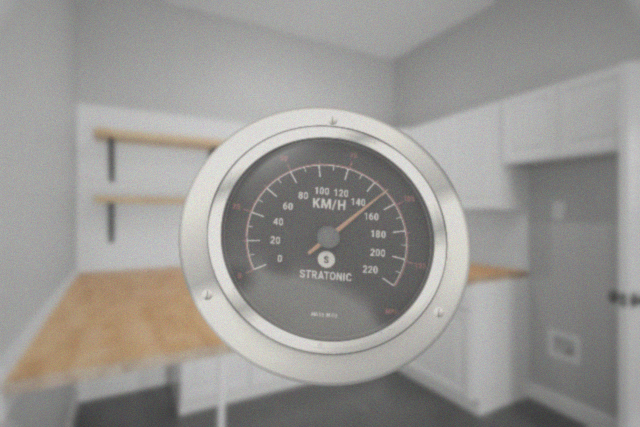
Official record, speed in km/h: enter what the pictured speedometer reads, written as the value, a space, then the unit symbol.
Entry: 150 km/h
